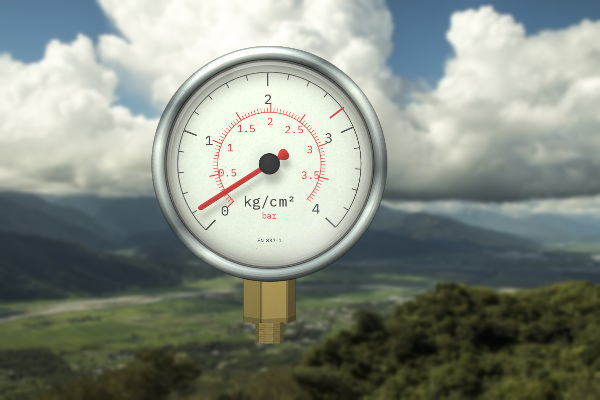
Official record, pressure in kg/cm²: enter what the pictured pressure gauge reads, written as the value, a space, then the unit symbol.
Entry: 0.2 kg/cm²
